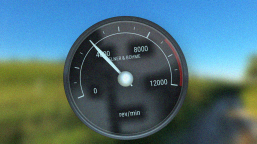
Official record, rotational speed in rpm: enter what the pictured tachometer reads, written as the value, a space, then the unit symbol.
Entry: 4000 rpm
